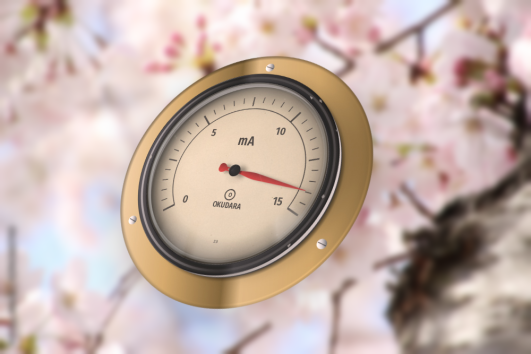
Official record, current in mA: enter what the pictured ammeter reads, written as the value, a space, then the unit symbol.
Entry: 14 mA
